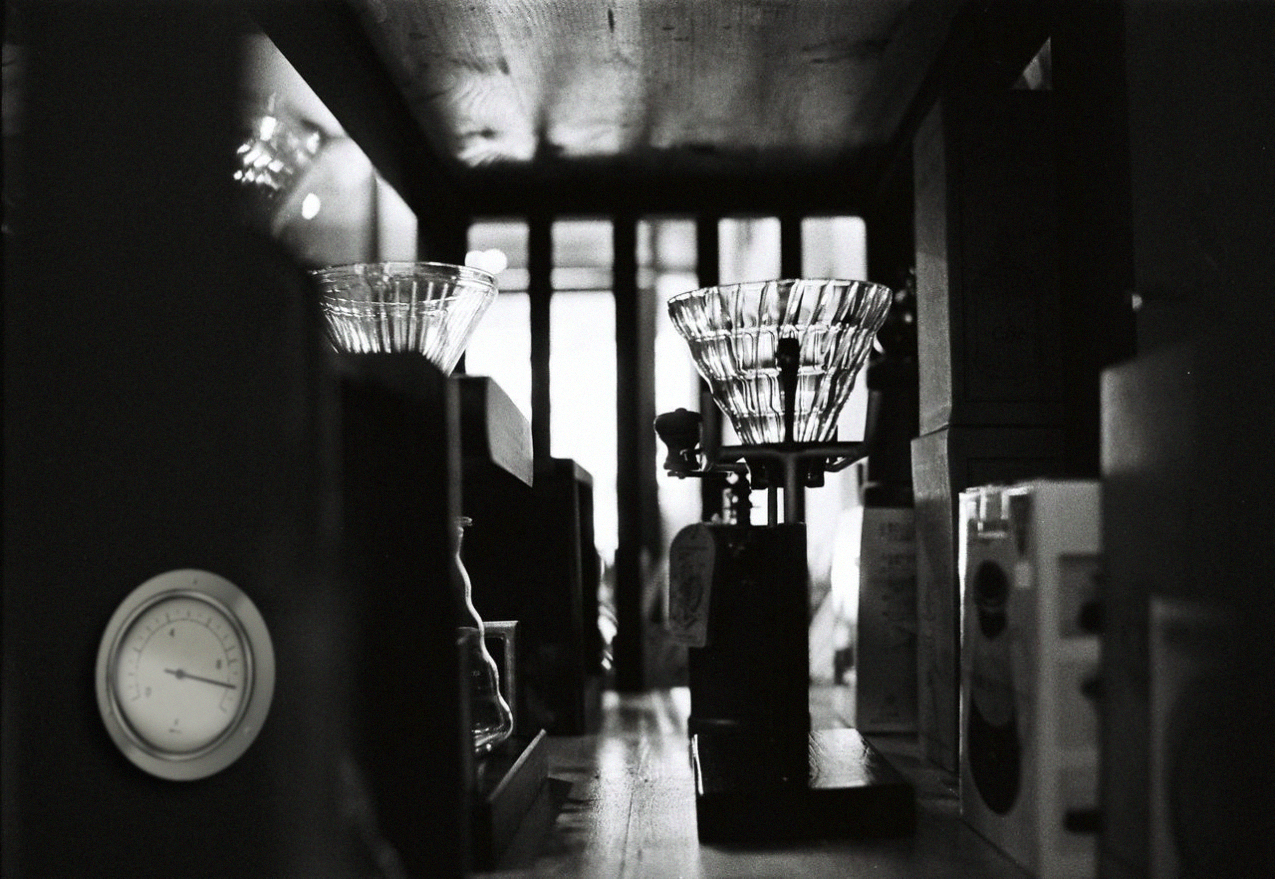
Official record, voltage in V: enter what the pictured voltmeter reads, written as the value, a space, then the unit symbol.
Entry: 9 V
